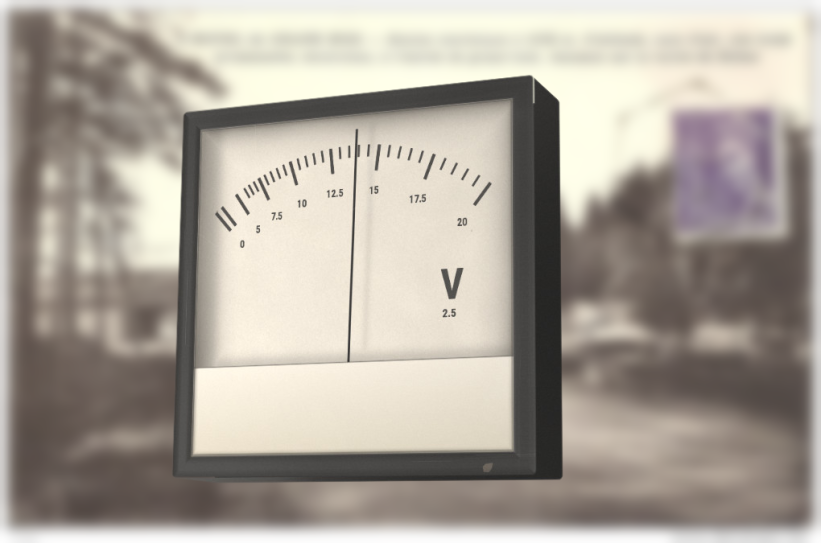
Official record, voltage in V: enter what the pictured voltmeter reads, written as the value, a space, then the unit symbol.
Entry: 14 V
